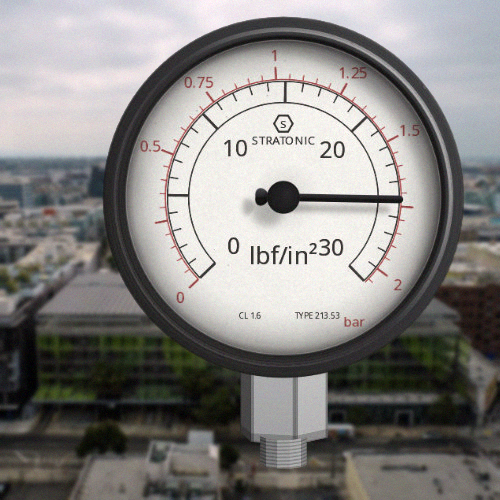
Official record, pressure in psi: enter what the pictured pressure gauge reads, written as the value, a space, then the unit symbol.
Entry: 25 psi
